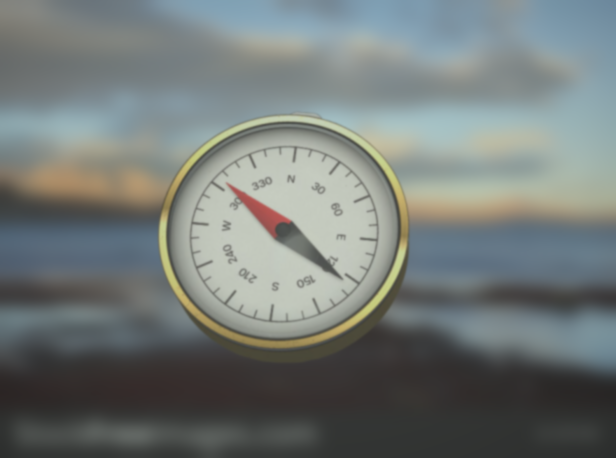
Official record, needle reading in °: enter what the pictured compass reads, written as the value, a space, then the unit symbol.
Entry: 305 °
